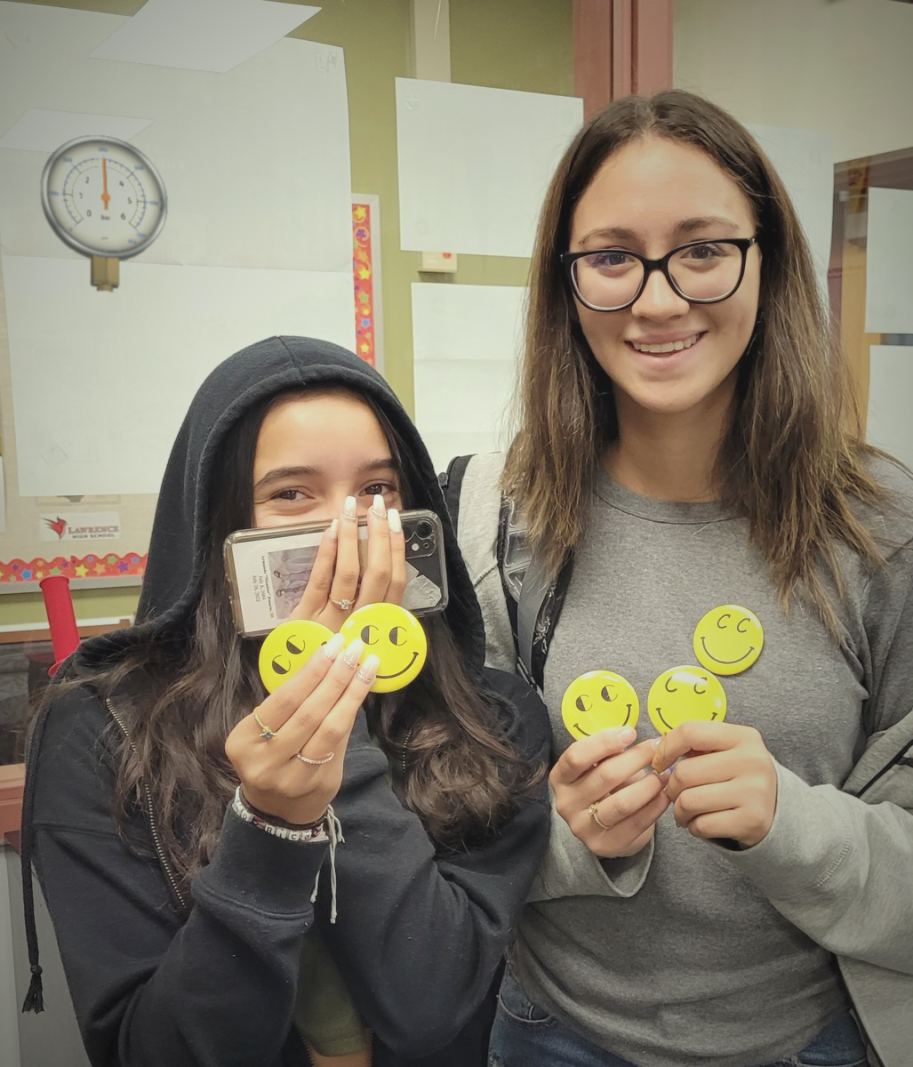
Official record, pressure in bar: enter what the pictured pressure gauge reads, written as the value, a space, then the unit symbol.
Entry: 3 bar
